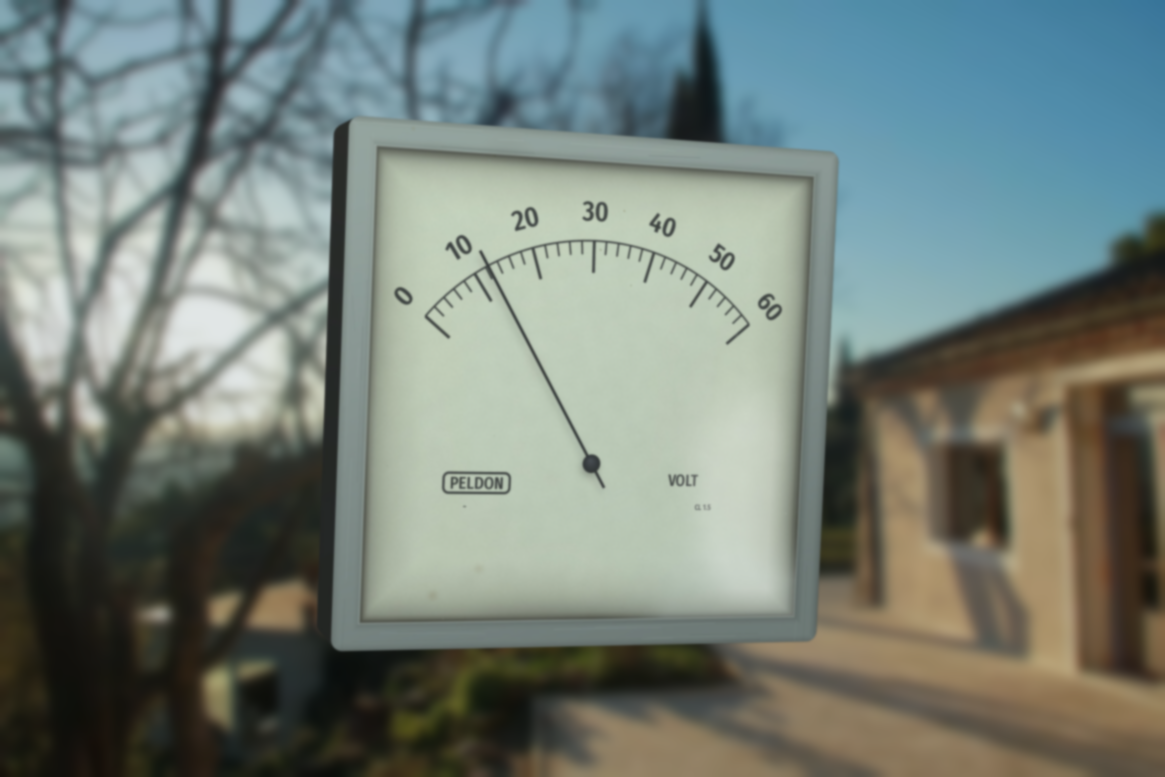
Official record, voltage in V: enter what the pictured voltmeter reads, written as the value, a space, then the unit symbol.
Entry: 12 V
